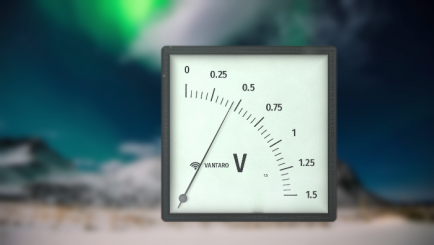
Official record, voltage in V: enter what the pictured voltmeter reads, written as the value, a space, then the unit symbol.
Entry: 0.45 V
